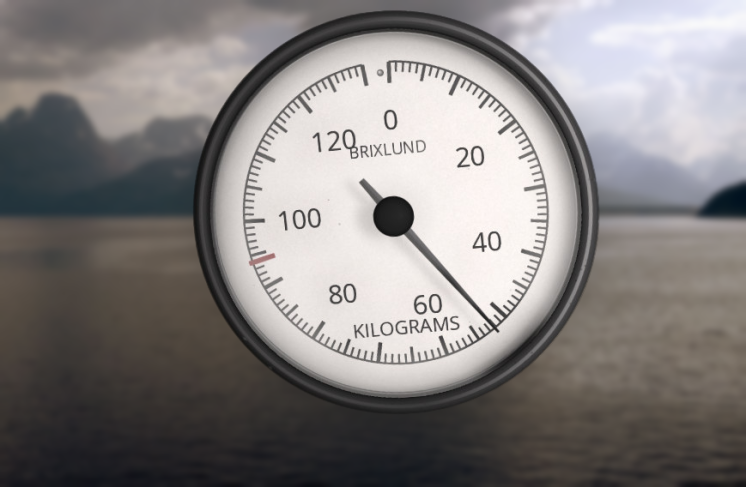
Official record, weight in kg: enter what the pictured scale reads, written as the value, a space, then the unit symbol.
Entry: 52 kg
